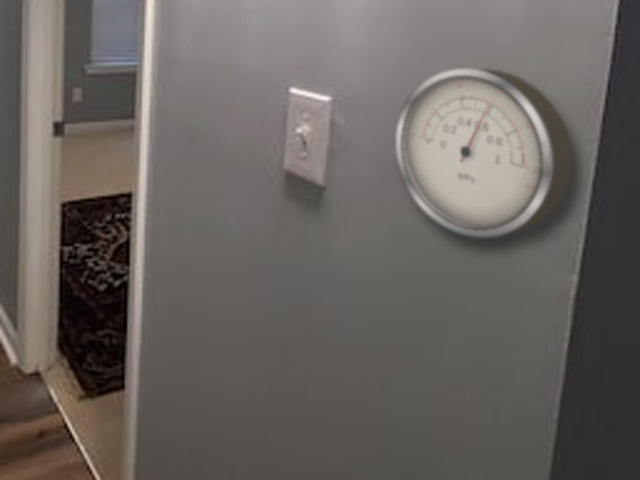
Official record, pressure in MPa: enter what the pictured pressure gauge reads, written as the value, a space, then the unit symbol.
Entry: 0.6 MPa
